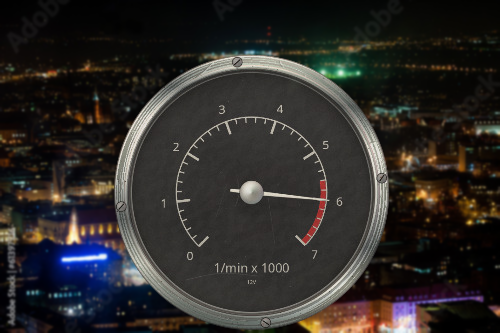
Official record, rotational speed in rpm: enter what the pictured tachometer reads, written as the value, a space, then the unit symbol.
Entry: 6000 rpm
